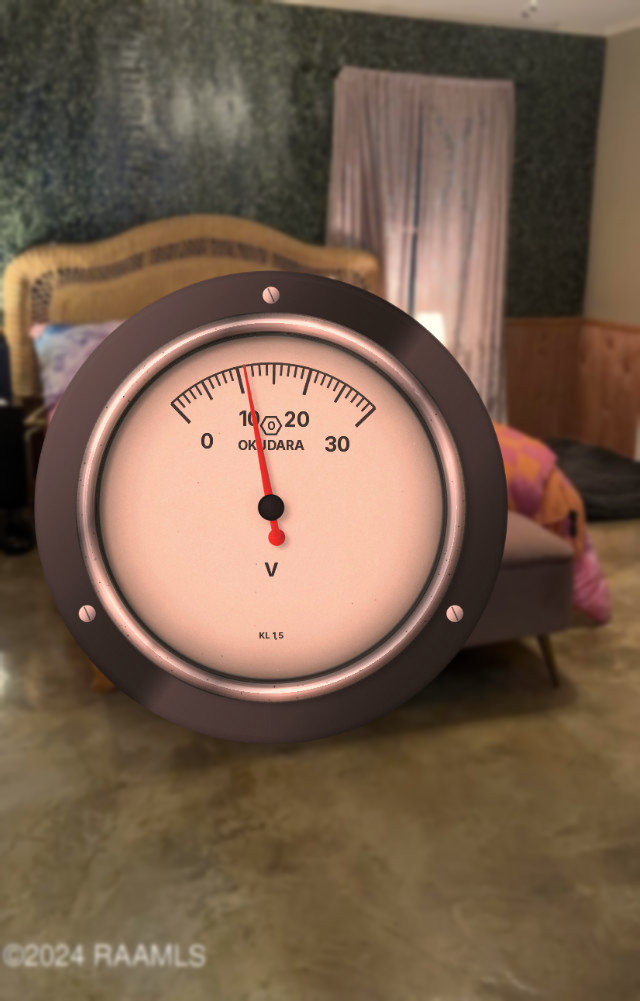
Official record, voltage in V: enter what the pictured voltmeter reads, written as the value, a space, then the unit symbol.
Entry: 11 V
